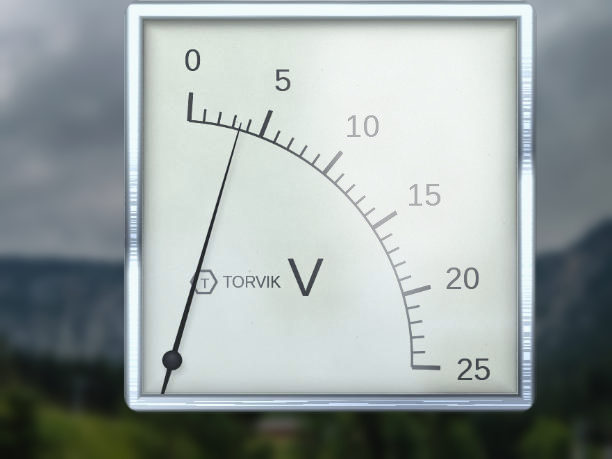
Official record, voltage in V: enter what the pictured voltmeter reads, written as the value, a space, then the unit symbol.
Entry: 3.5 V
